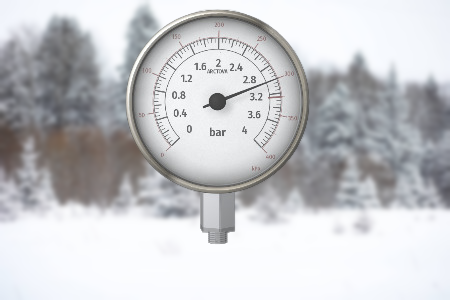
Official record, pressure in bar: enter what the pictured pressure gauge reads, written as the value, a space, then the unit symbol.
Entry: 3 bar
